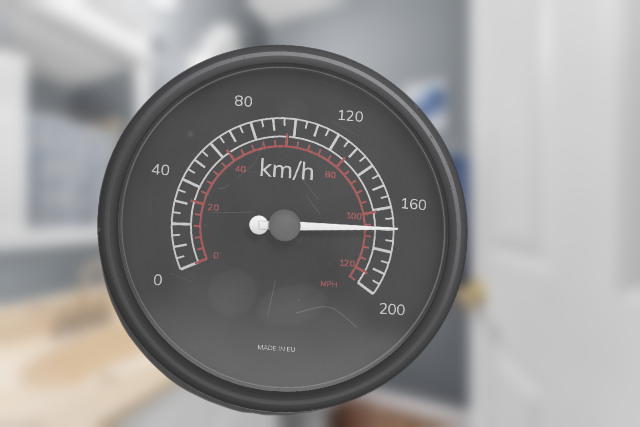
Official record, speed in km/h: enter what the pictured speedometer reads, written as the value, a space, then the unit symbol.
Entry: 170 km/h
